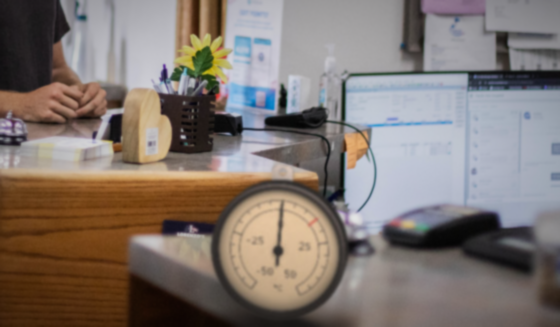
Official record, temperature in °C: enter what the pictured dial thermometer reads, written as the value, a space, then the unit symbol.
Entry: 0 °C
